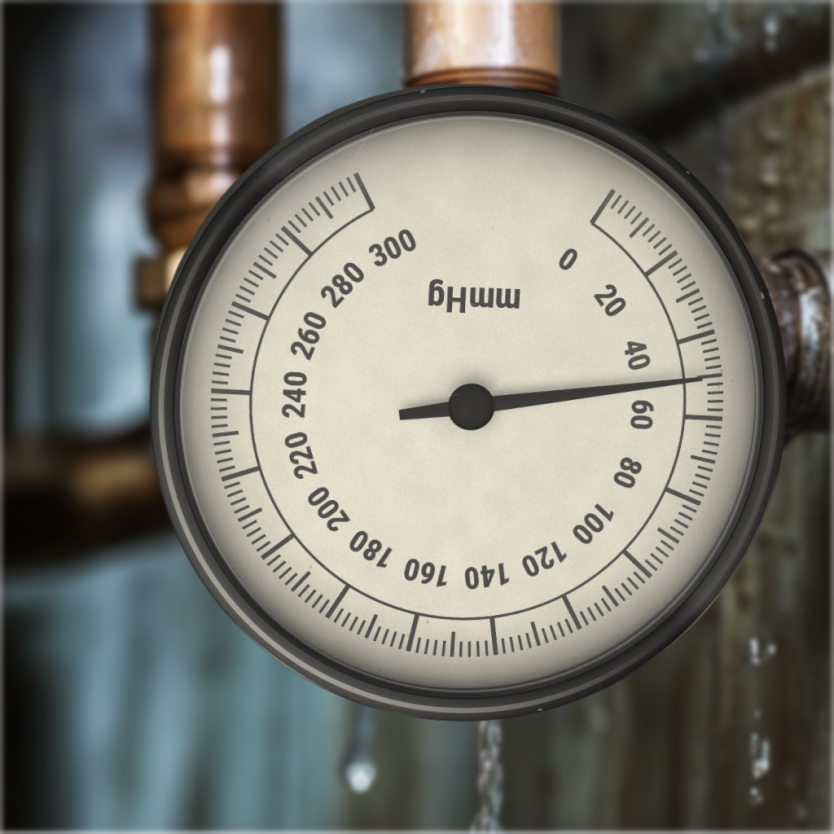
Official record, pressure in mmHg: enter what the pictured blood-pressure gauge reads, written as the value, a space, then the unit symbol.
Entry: 50 mmHg
